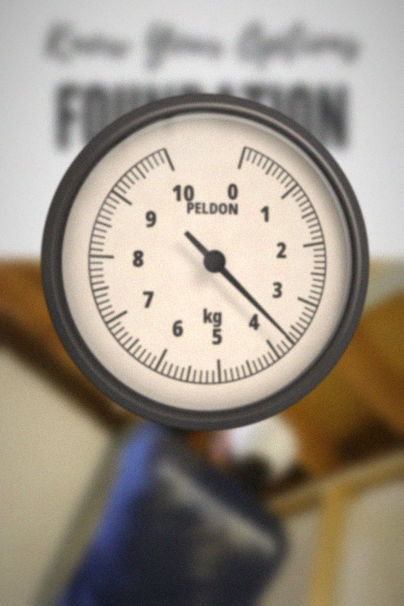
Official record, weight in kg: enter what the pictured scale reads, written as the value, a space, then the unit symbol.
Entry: 3.7 kg
